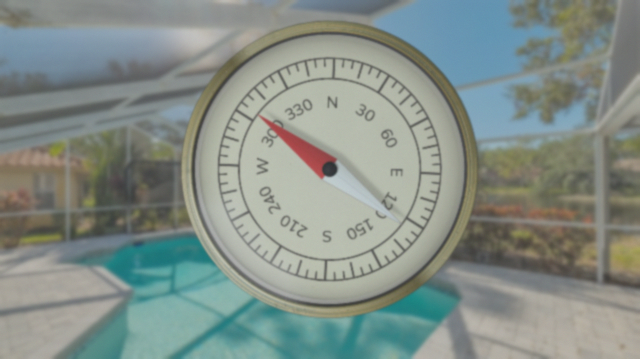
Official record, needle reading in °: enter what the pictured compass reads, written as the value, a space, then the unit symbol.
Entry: 305 °
